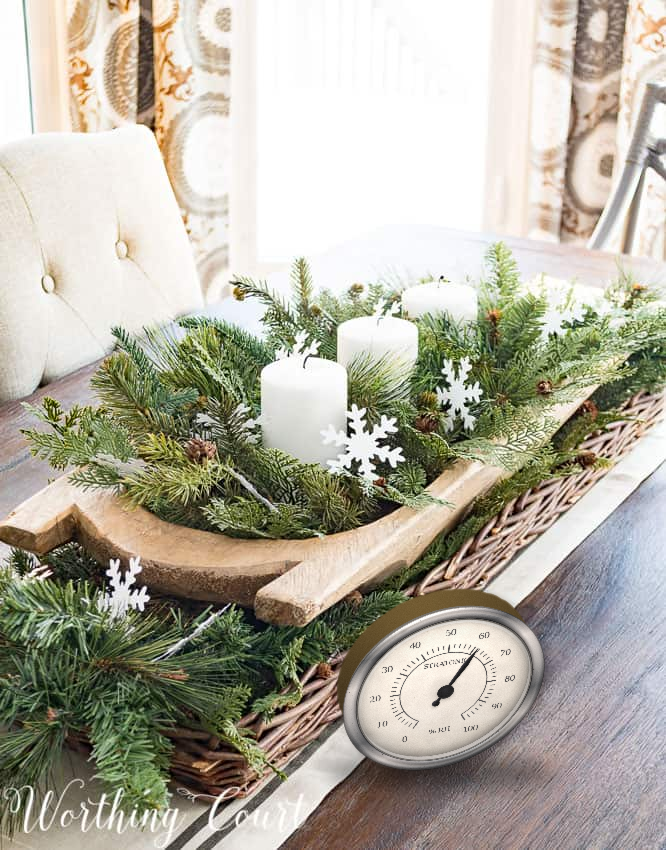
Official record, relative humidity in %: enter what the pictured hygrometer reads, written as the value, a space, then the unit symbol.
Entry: 60 %
